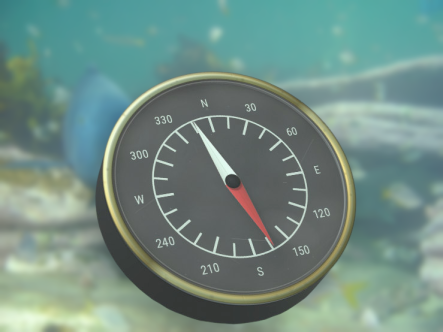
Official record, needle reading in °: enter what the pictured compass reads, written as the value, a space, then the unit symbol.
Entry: 165 °
